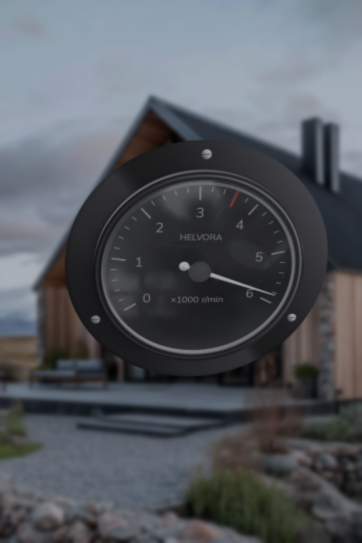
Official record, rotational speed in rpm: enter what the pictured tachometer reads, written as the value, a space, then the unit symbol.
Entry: 5800 rpm
